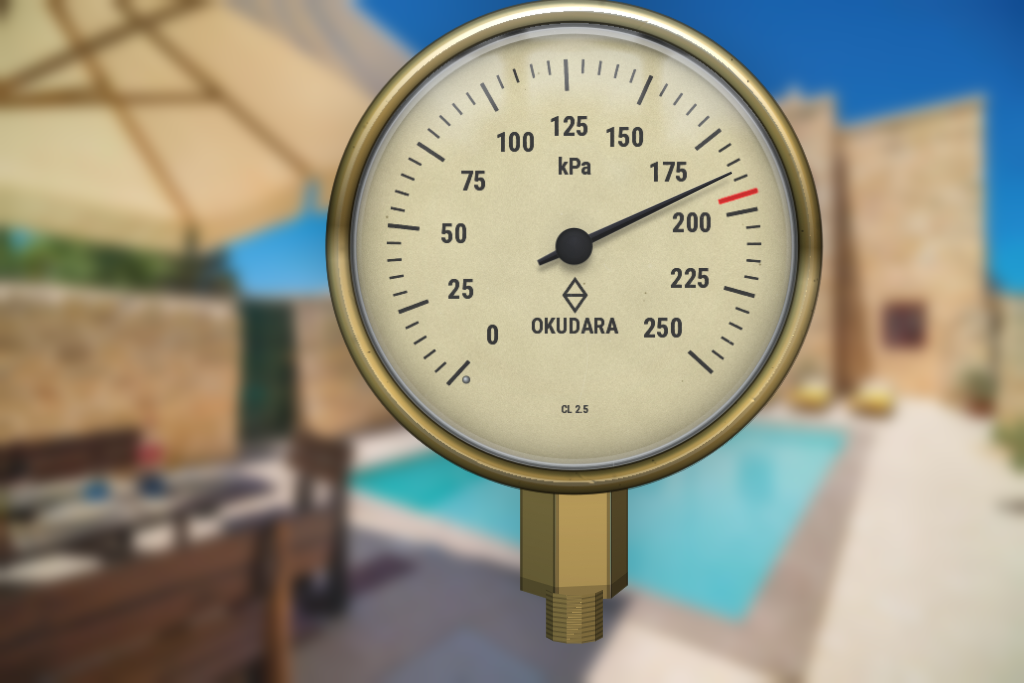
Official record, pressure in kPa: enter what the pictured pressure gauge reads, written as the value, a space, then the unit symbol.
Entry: 187.5 kPa
